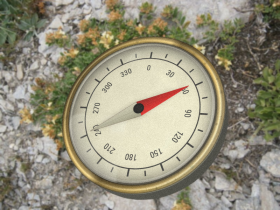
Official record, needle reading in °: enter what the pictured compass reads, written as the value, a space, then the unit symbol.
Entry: 60 °
